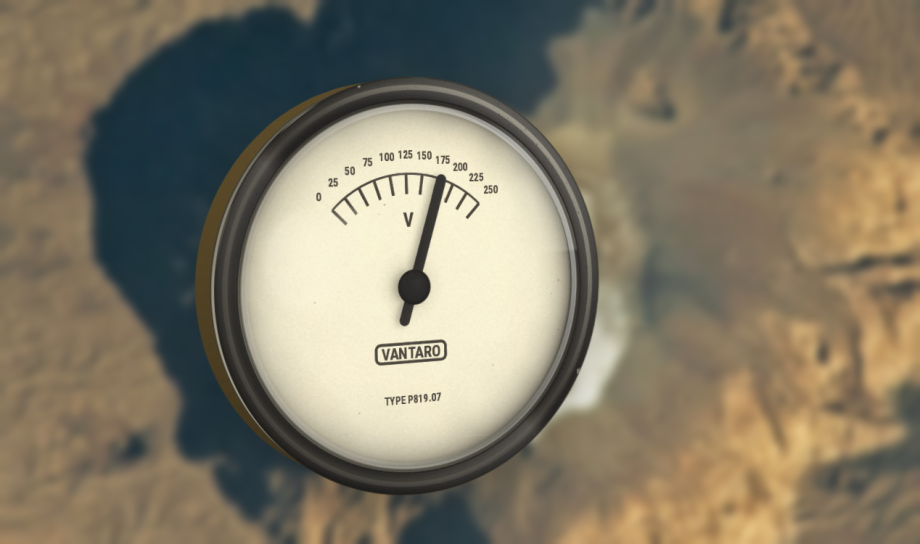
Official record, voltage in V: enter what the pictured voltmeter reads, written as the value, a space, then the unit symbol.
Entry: 175 V
